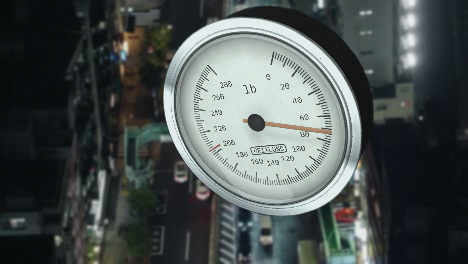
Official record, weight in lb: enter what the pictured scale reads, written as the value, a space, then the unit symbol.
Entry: 70 lb
